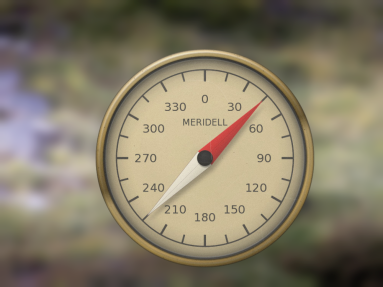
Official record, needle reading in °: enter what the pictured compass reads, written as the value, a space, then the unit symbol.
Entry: 45 °
